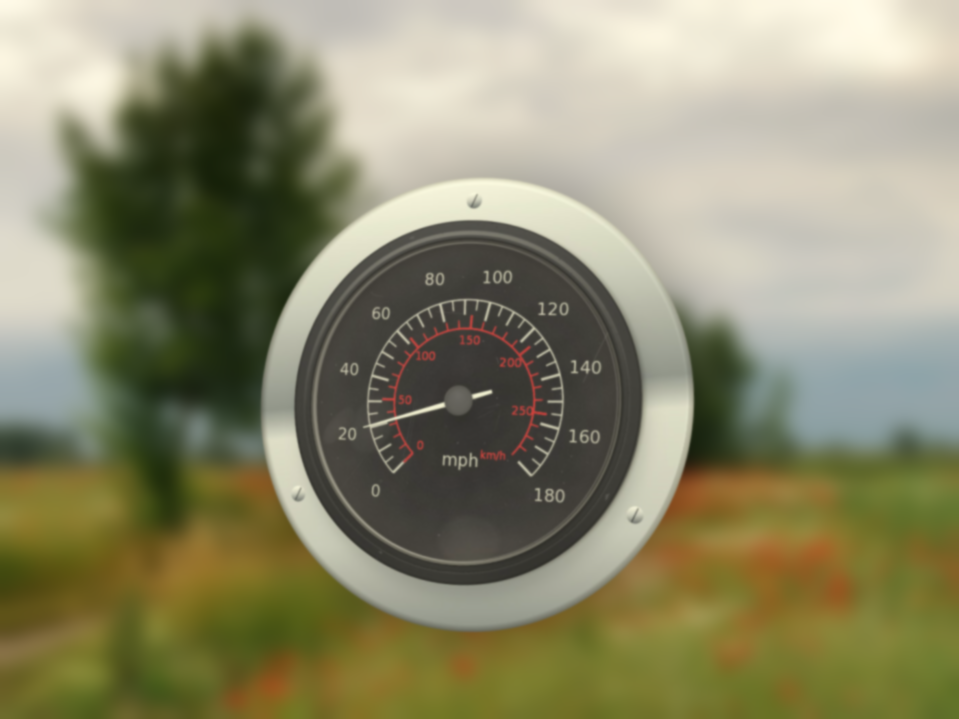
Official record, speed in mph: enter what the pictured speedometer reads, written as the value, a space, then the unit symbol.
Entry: 20 mph
